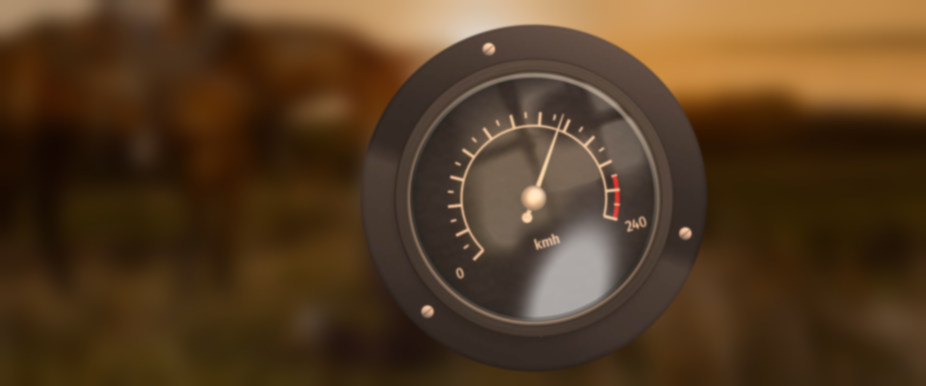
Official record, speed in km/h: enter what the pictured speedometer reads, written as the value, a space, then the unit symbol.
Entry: 155 km/h
